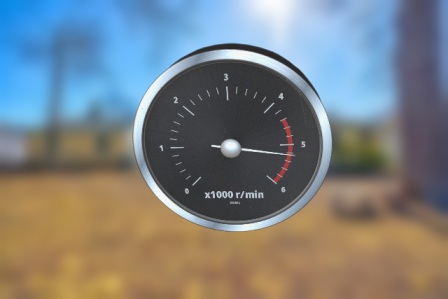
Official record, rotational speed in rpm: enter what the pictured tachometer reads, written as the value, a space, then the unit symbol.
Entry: 5200 rpm
